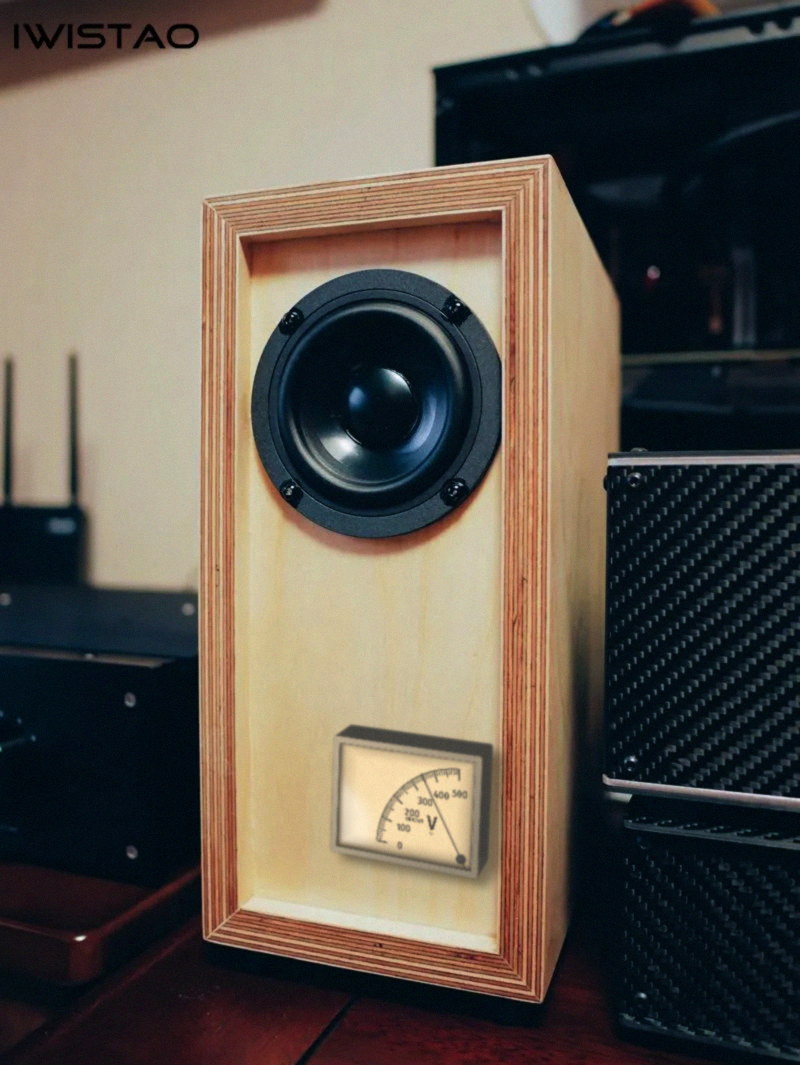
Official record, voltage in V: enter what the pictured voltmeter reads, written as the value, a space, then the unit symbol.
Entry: 350 V
